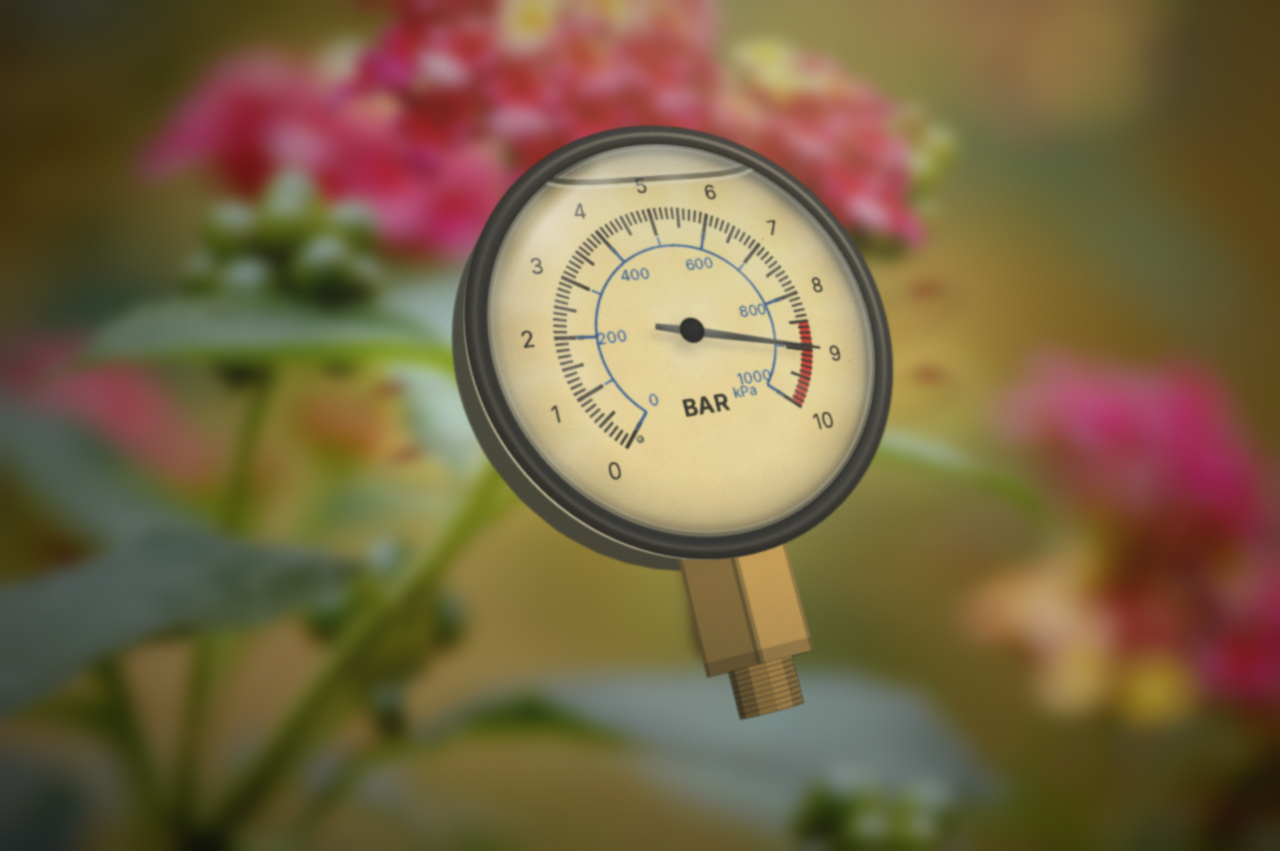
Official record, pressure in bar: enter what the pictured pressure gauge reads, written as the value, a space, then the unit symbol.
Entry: 9 bar
